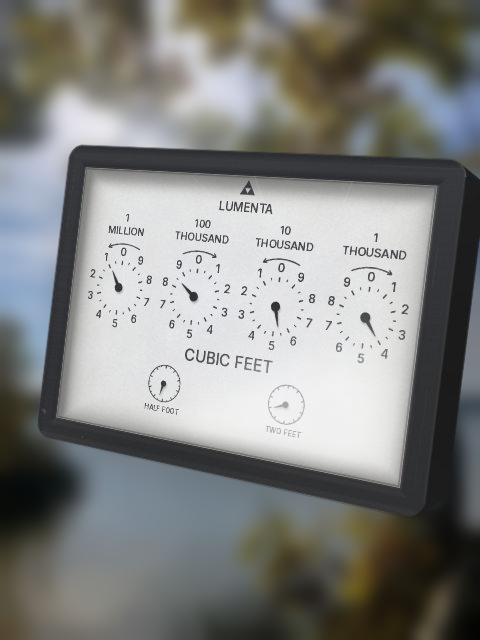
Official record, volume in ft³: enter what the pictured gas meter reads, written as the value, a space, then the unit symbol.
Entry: 85400 ft³
